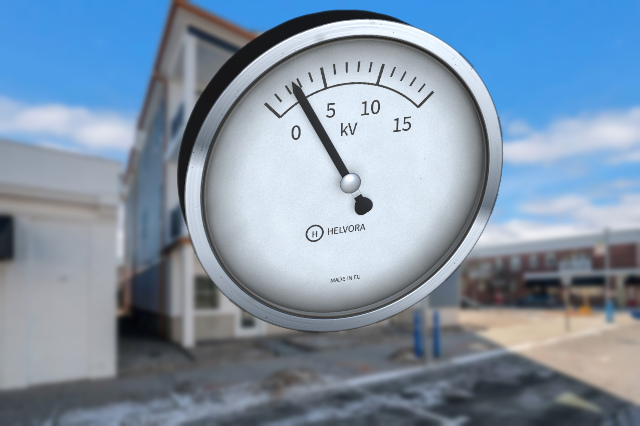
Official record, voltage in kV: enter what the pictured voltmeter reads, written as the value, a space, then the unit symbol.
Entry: 2.5 kV
